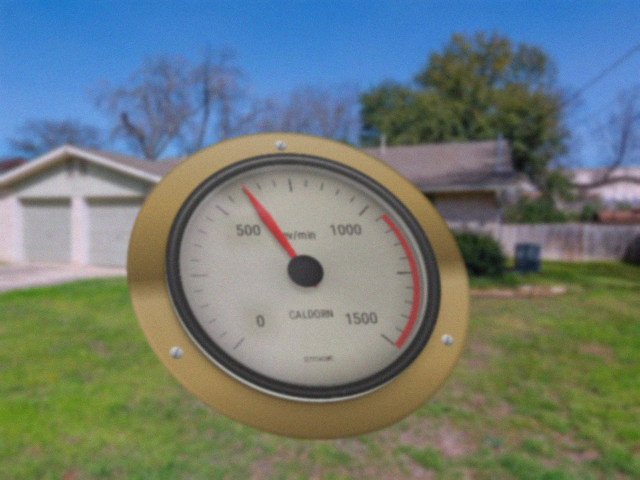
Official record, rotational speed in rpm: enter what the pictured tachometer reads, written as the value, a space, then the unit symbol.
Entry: 600 rpm
